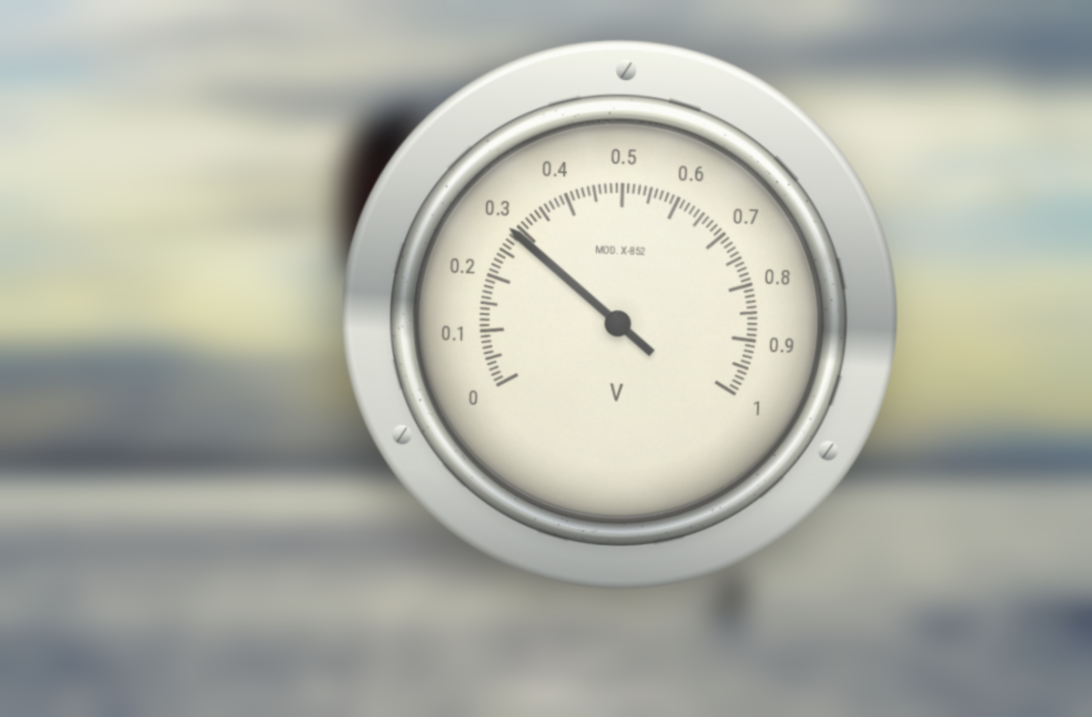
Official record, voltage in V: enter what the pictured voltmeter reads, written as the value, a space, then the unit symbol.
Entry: 0.29 V
